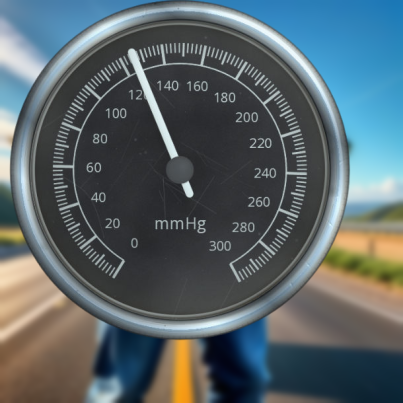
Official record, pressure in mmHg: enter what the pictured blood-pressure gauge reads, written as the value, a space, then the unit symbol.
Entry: 126 mmHg
